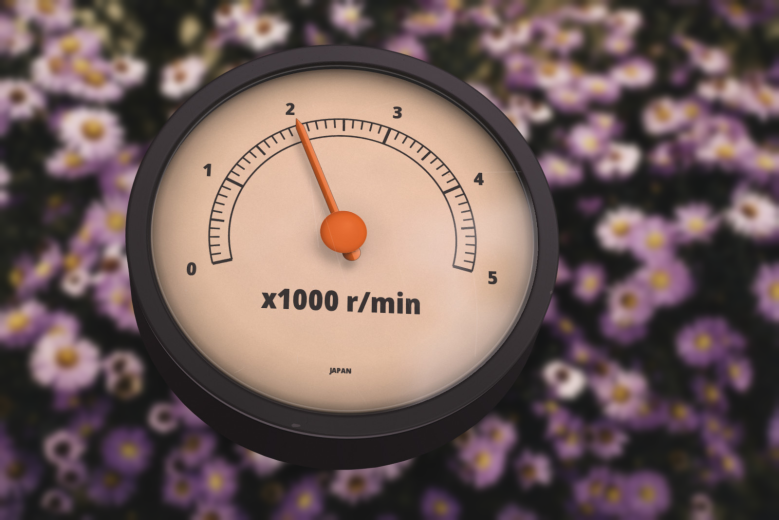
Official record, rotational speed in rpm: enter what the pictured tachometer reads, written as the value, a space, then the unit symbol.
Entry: 2000 rpm
